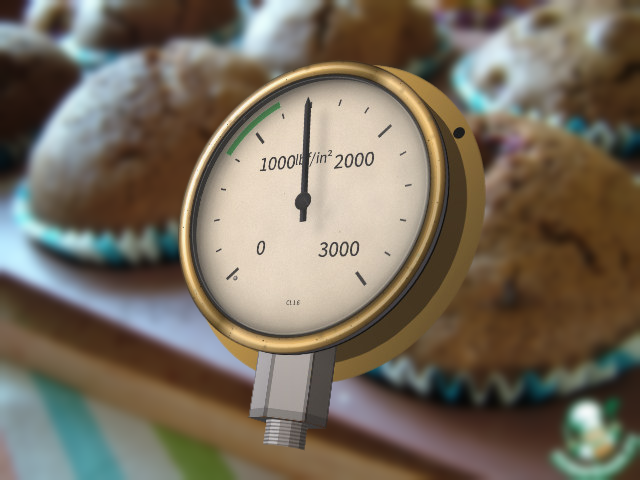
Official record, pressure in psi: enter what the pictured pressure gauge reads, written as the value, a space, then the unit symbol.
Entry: 1400 psi
